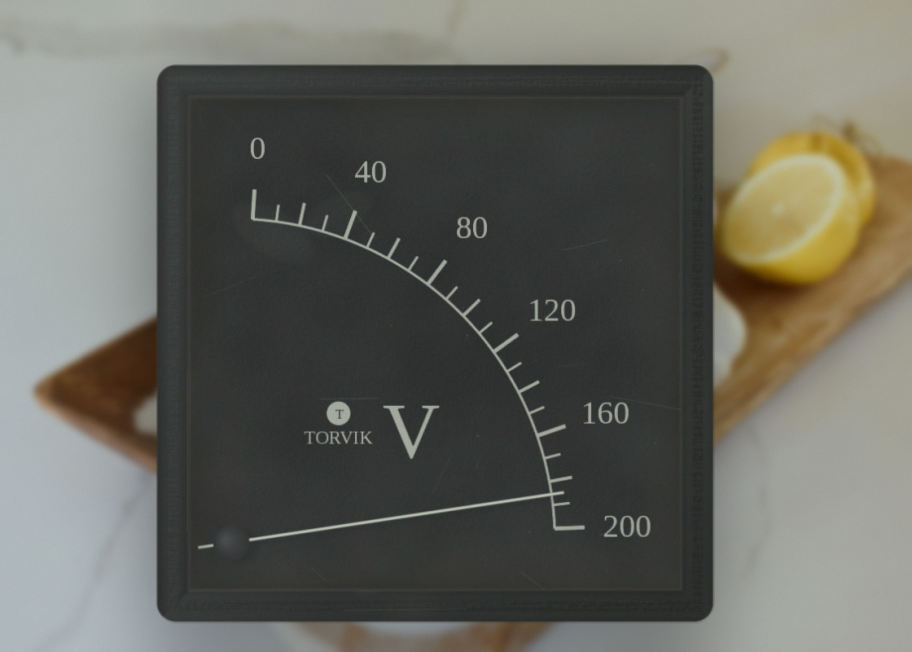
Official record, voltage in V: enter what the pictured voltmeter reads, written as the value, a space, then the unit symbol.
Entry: 185 V
